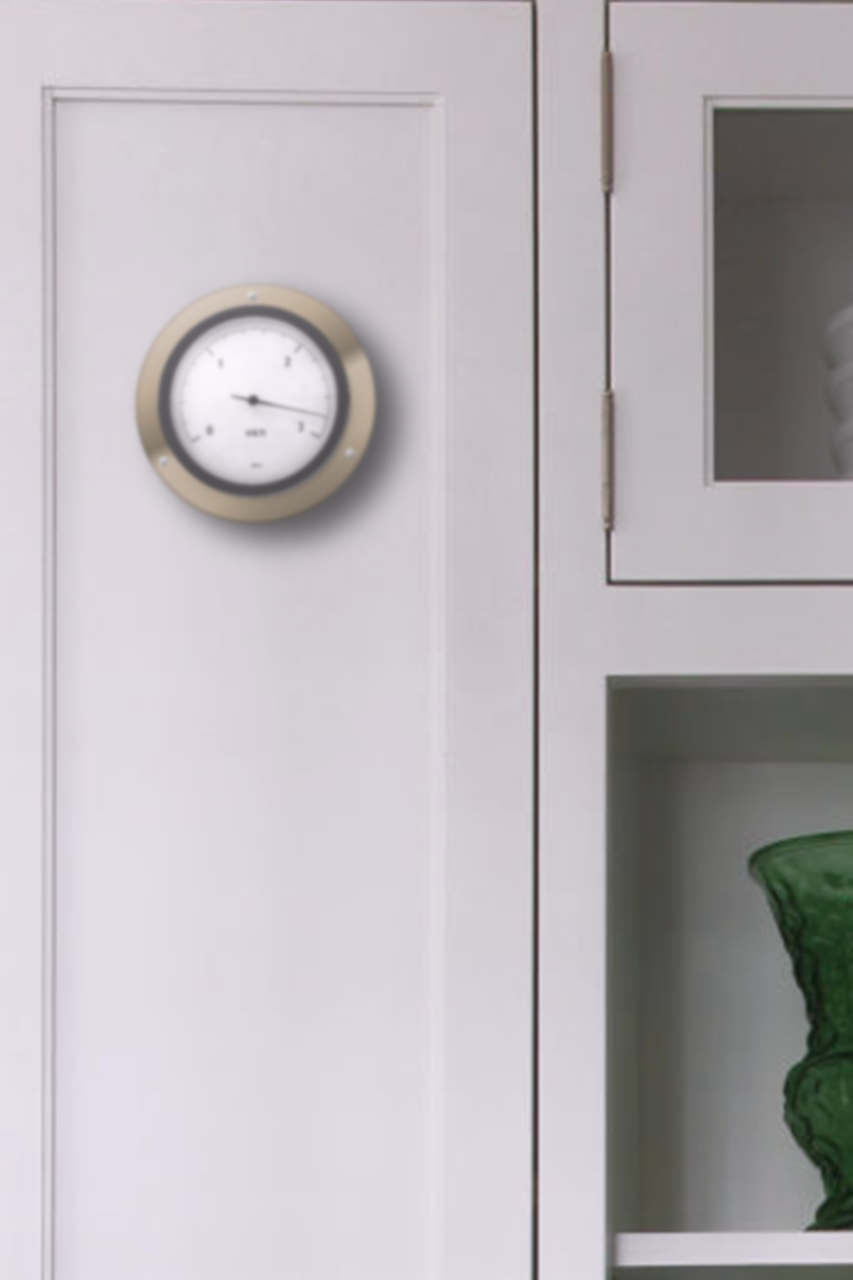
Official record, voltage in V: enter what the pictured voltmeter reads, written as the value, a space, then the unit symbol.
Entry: 2.8 V
